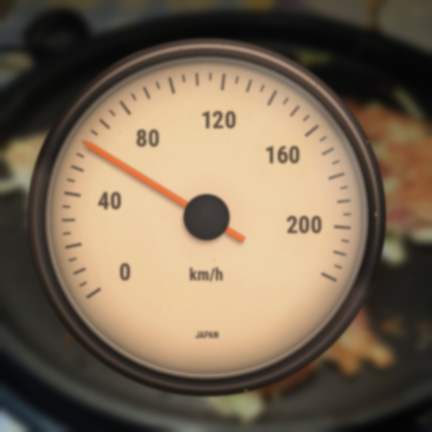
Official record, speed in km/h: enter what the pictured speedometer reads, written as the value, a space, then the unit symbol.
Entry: 60 km/h
